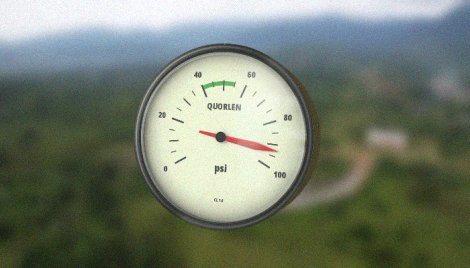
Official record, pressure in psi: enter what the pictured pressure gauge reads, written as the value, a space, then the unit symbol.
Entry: 92.5 psi
